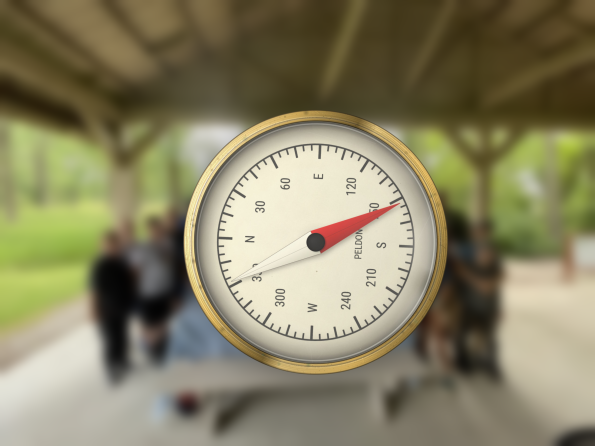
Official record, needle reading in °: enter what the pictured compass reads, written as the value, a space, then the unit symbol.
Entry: 152.5 °
